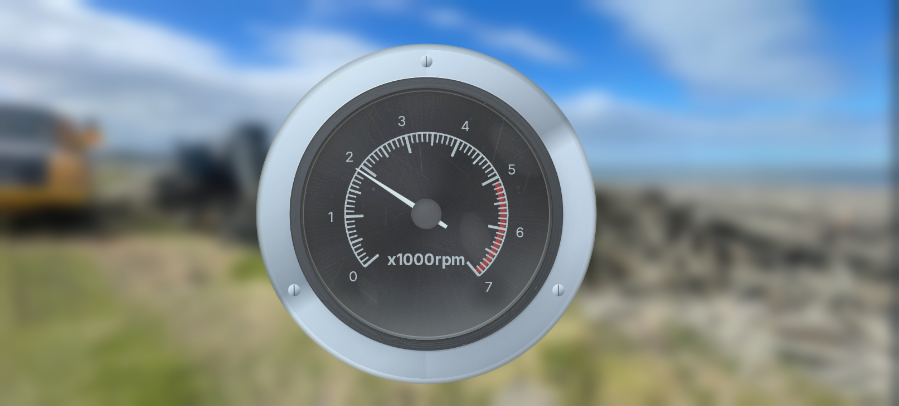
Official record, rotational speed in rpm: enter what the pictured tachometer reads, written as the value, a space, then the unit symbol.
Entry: 1900 rpm
